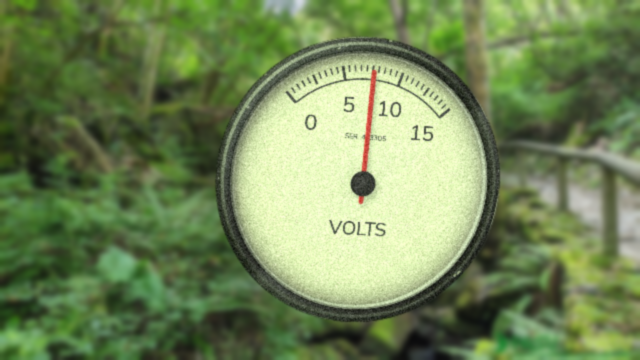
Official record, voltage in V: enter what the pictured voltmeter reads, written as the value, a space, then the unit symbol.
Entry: 7.5 V
